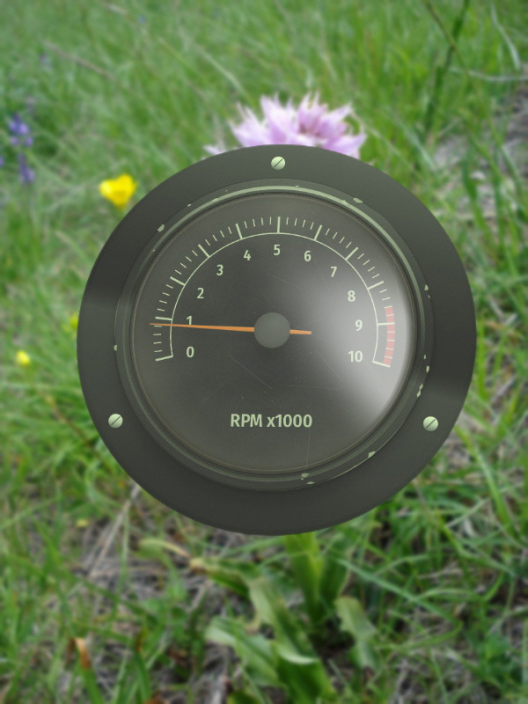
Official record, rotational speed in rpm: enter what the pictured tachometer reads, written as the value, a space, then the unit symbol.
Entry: 800 rpm
